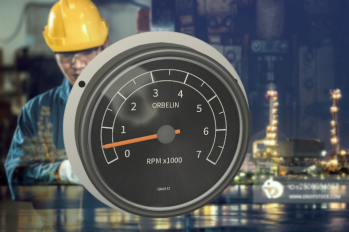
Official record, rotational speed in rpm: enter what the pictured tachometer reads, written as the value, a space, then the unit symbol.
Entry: 500 rpm
